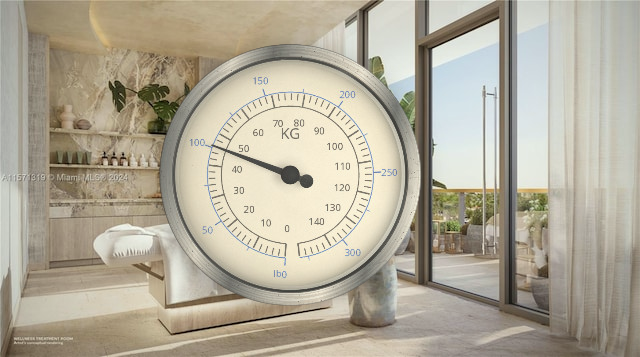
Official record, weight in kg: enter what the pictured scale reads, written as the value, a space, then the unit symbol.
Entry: 46 kg
